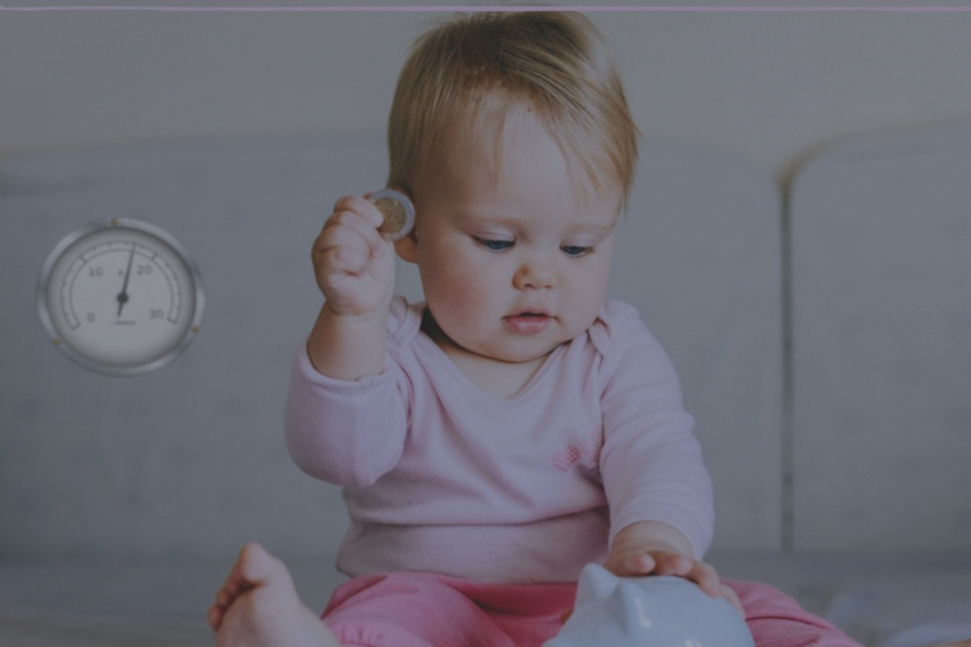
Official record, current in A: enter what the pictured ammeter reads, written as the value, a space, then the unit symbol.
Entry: 17 A
